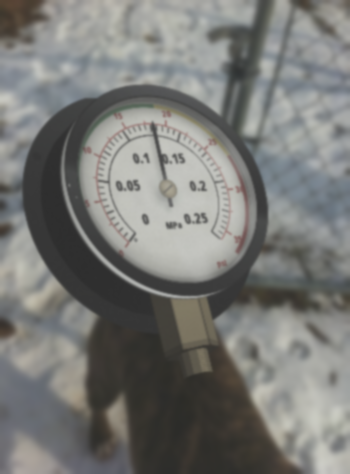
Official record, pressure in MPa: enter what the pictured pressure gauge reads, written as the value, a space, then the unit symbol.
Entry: 0.125 MPa
